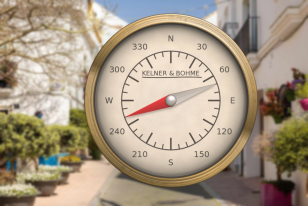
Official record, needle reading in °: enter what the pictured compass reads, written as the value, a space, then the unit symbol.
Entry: 250 °
